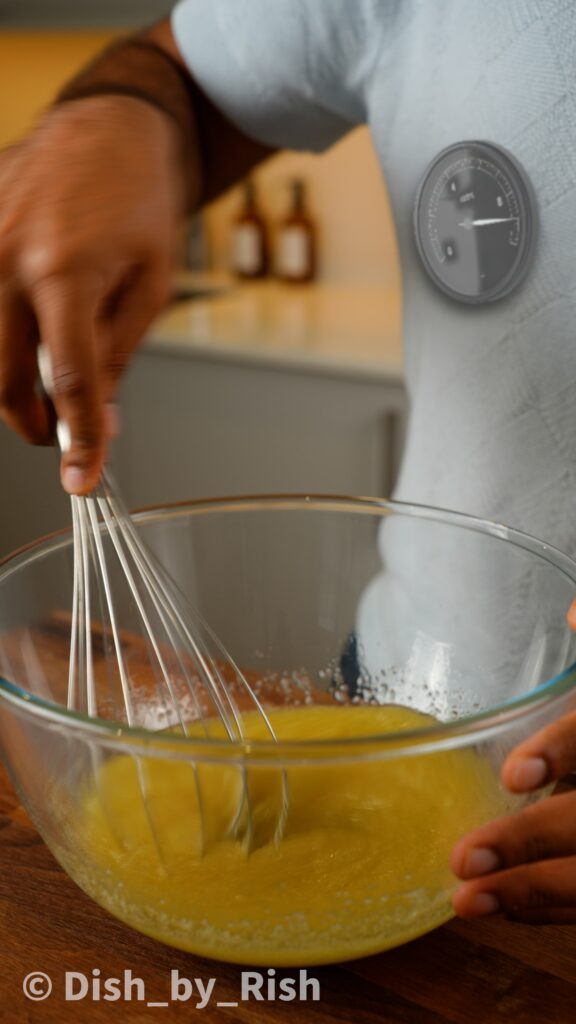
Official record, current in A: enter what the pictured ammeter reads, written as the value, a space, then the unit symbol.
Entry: 9 A
